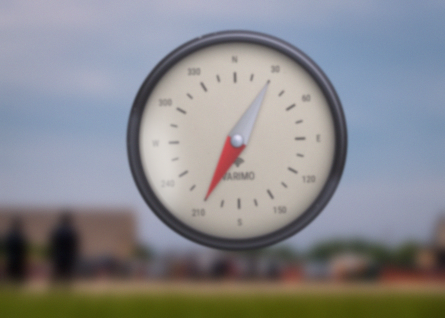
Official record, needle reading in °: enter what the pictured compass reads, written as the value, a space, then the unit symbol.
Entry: 210 °
